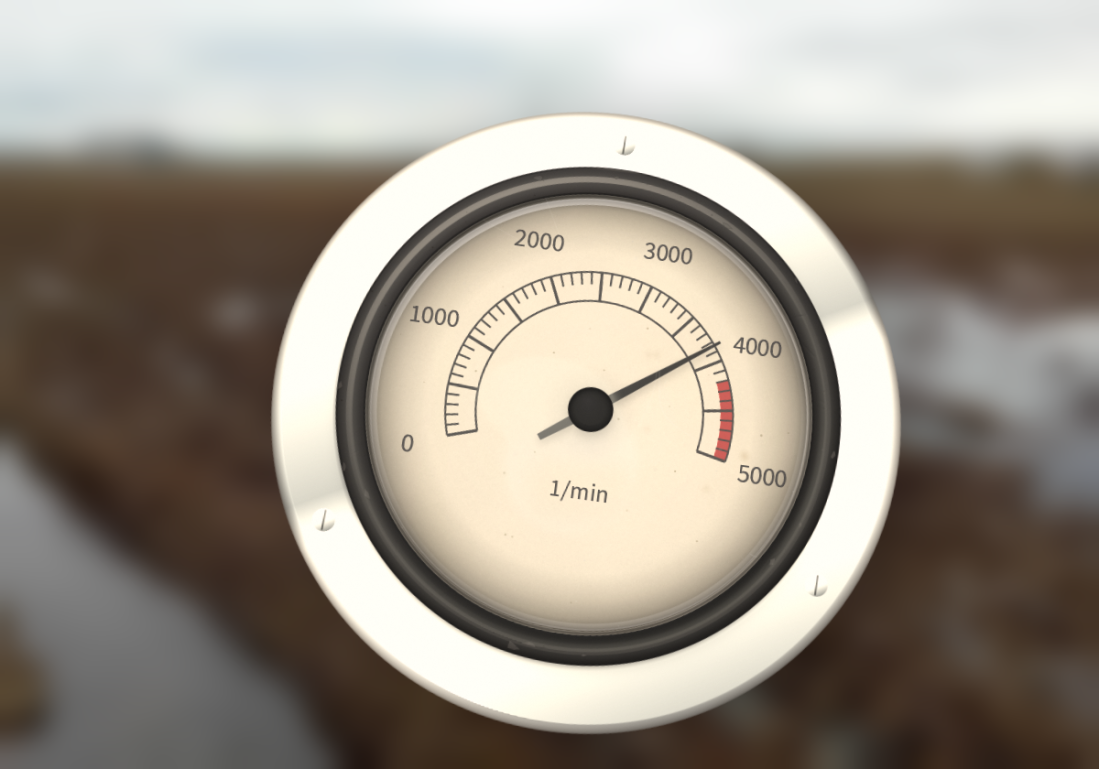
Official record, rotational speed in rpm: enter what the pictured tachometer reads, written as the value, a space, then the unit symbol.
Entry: 3850 rpm
